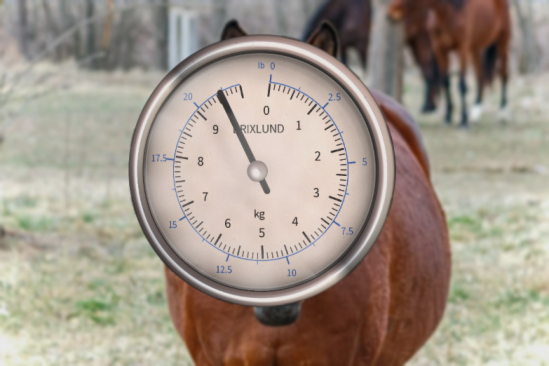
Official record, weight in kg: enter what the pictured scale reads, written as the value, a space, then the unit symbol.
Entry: 9.6 kg
